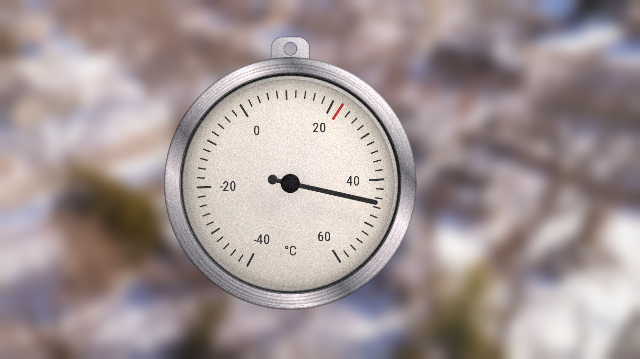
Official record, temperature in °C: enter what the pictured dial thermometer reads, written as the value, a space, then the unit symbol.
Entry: 45 °C
